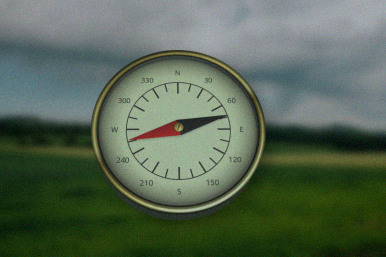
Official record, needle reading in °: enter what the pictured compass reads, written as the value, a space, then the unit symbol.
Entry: 255 °
